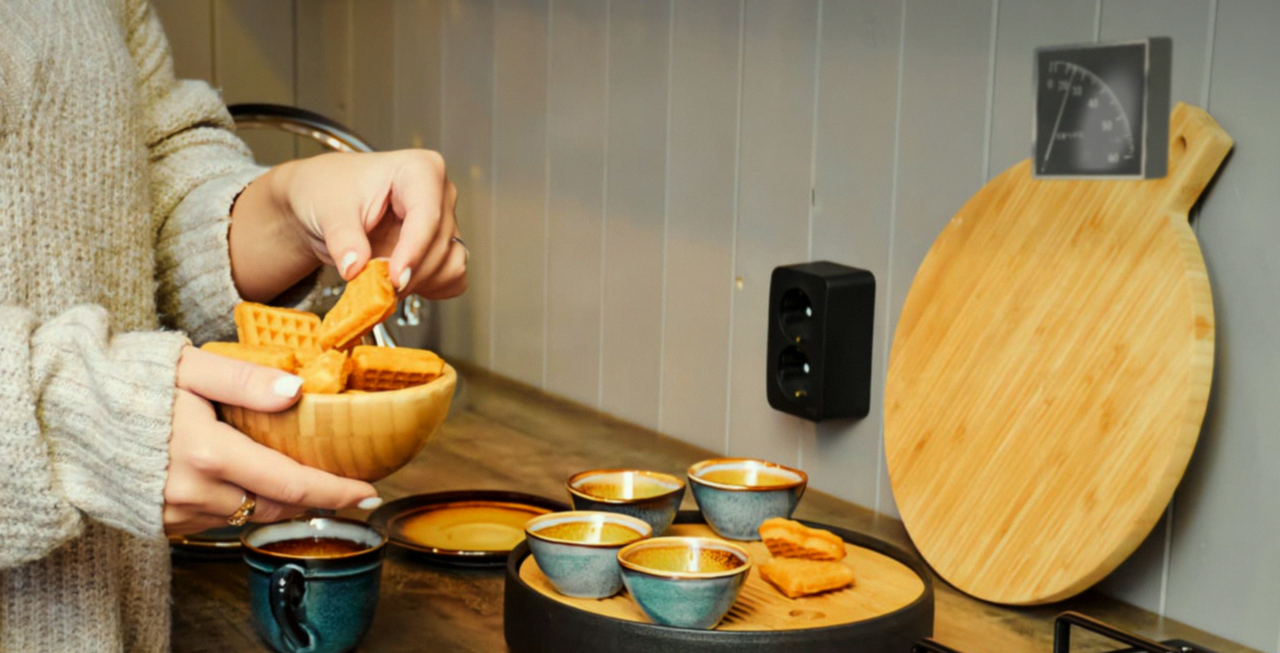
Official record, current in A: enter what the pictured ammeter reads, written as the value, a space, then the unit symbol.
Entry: 25 A
